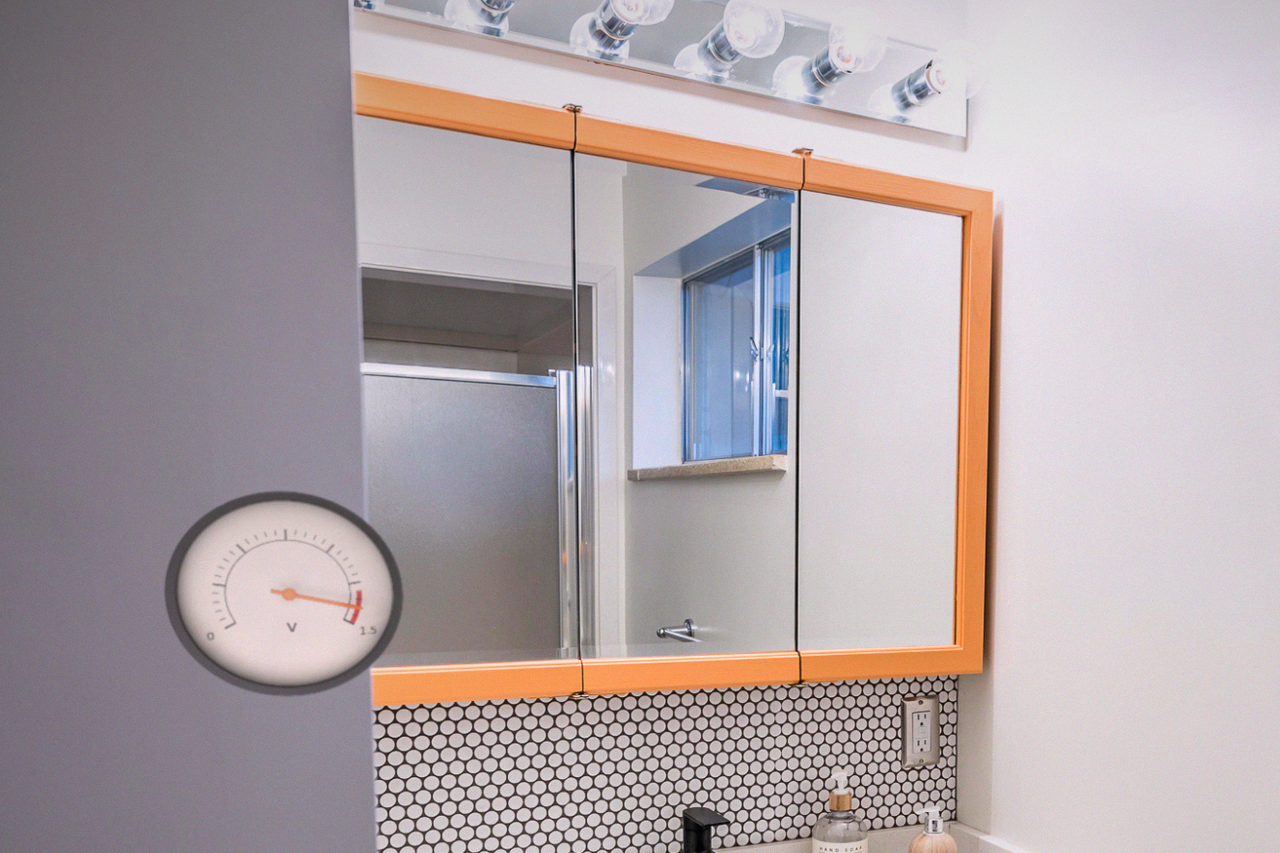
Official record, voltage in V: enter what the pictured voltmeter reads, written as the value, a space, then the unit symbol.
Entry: 1.4 V
